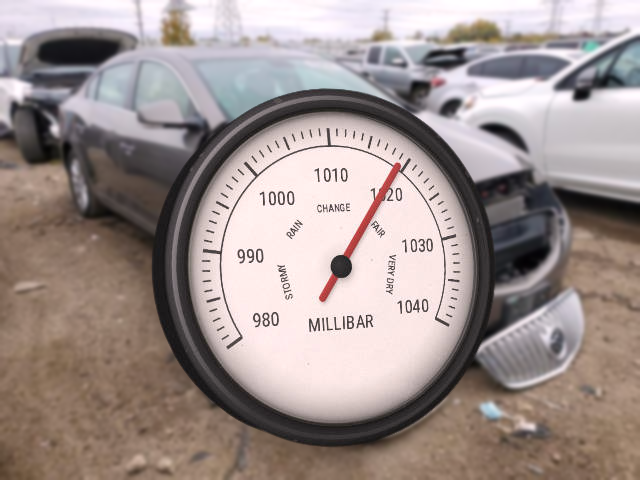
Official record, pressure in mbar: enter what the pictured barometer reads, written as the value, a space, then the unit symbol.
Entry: 1019 mbar
